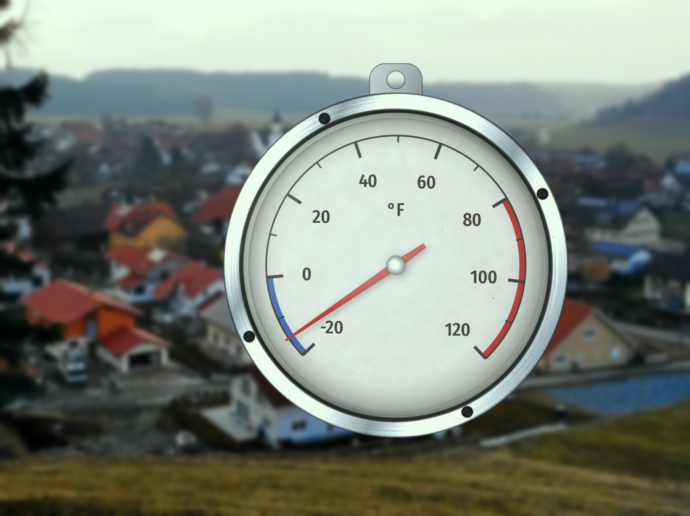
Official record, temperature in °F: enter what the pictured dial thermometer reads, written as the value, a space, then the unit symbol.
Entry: -15 °F
